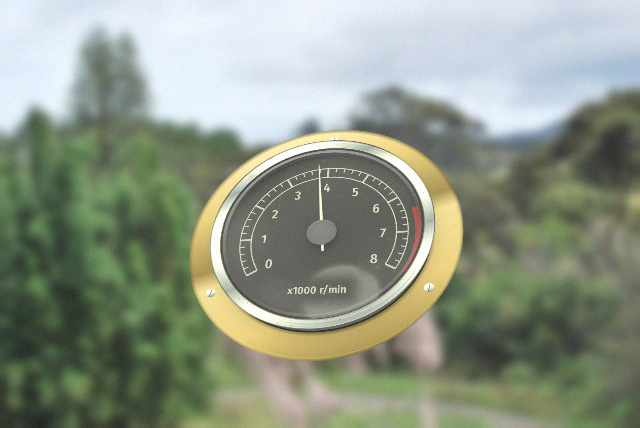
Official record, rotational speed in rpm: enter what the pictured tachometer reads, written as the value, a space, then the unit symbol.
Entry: 3800 rpm
